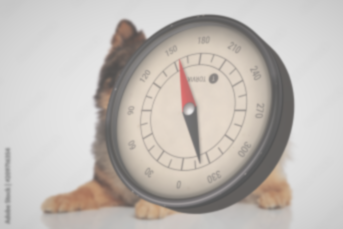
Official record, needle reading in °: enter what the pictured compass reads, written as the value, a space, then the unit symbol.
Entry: 157.5 °
